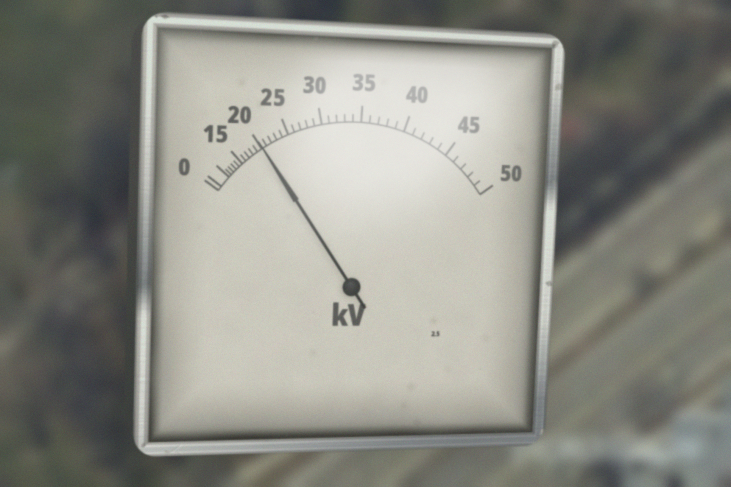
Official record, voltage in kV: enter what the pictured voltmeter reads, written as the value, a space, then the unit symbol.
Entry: 20 kV
